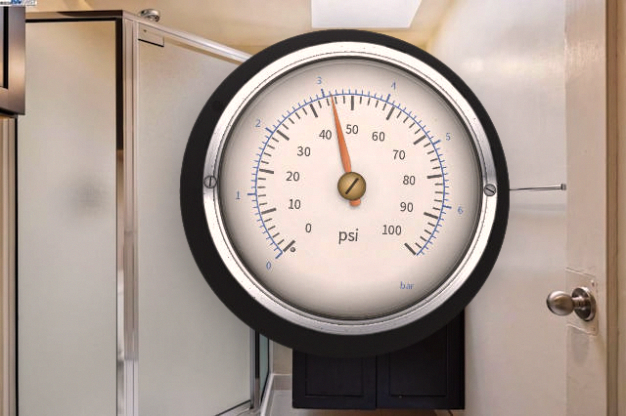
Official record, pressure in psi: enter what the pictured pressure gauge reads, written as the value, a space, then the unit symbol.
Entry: 45 psi
